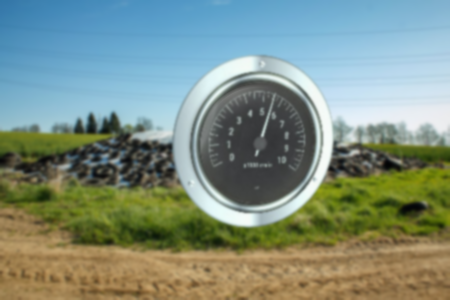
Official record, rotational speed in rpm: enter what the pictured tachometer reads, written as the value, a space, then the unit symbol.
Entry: 5500 rpm
